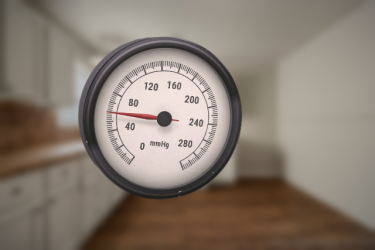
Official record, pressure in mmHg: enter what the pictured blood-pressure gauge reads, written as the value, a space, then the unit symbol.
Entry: 60 mmHg
